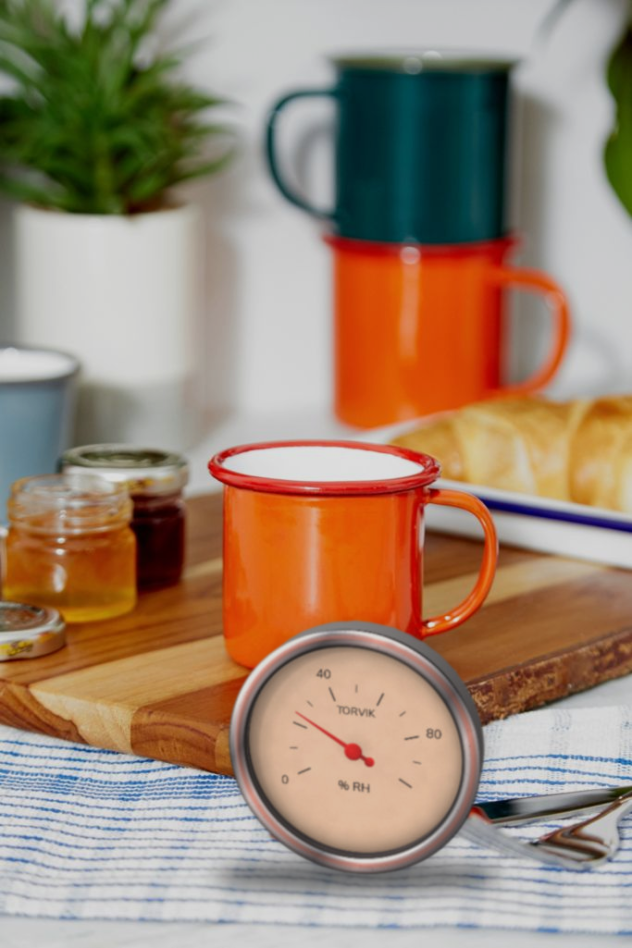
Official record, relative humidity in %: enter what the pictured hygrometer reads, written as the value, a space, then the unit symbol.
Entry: 25 %
